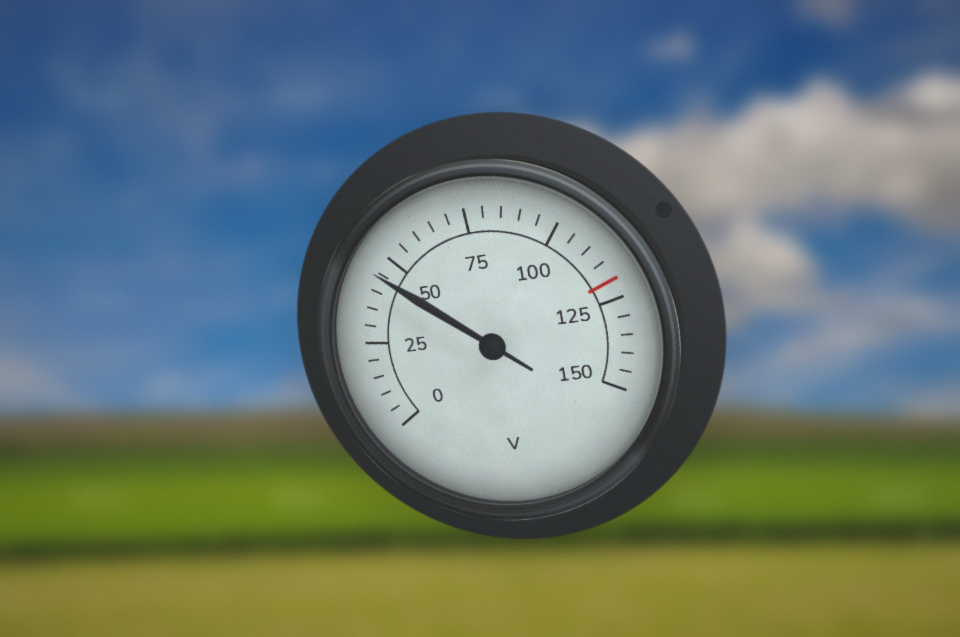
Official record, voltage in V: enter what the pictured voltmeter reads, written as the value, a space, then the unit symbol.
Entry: 45 V
